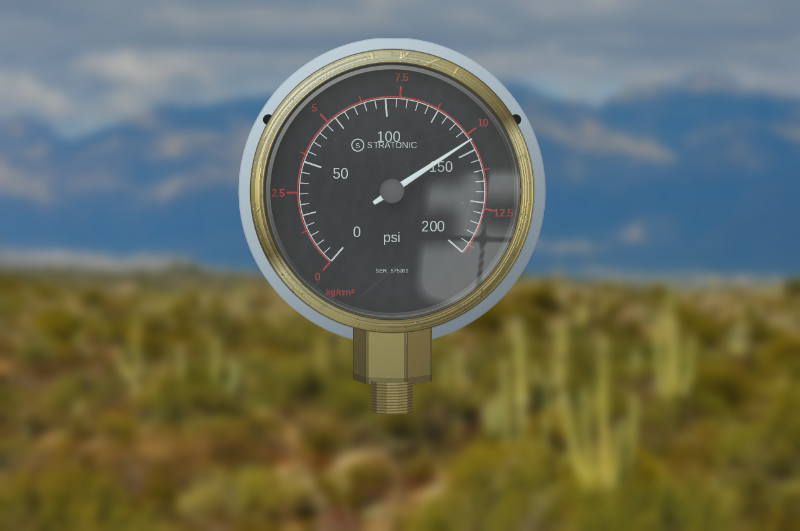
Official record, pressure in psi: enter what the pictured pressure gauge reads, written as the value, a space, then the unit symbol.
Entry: 145 psi
